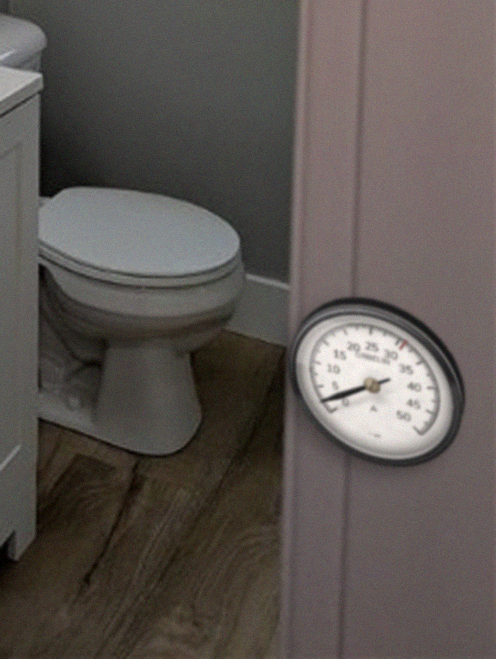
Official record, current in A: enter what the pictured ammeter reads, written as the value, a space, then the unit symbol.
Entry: 2.5 A
